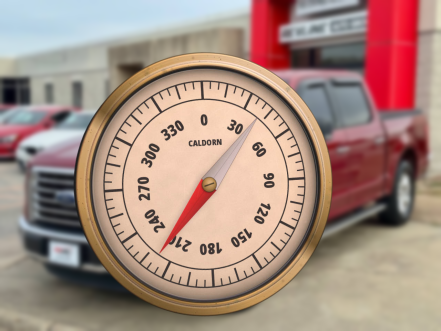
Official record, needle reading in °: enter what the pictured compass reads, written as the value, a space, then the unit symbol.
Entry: 220 °
